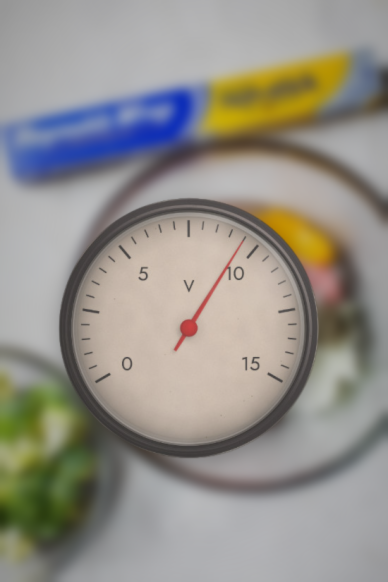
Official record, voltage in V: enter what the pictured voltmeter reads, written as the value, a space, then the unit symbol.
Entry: 9.5 V
